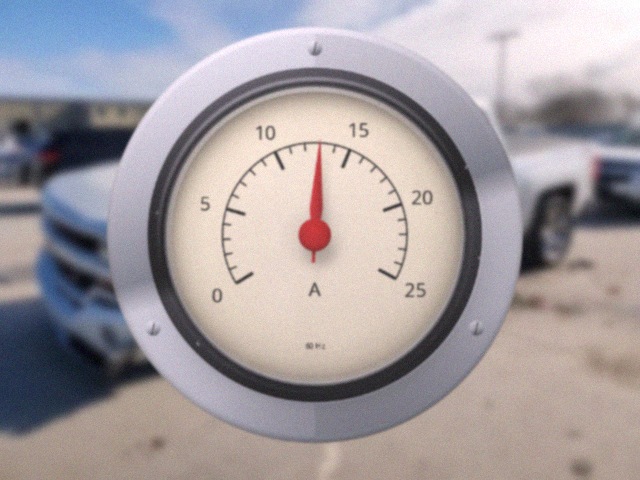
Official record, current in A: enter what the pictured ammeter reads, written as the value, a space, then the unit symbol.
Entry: 13 A
